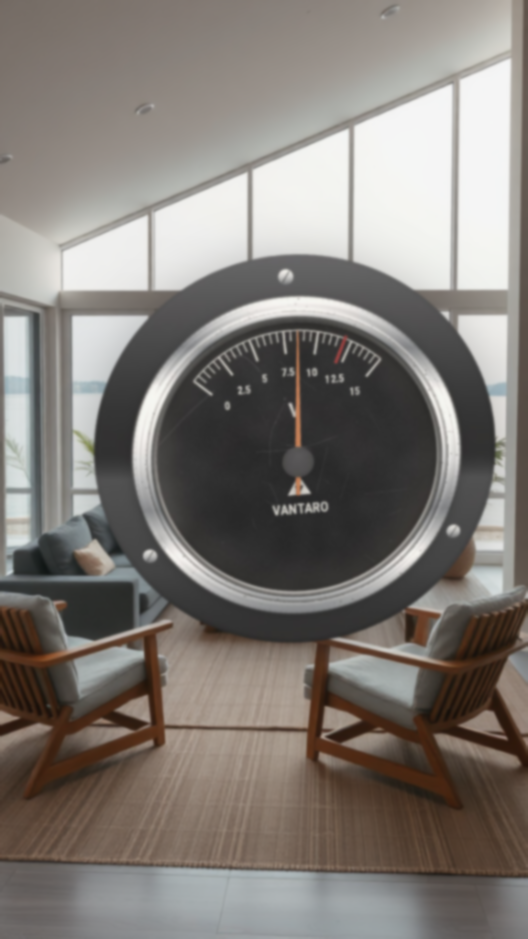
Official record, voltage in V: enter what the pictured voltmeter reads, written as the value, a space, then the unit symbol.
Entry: 8.5 V
